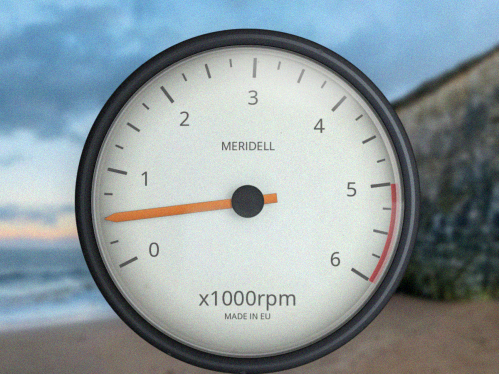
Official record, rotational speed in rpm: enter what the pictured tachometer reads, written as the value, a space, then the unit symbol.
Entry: 500 rpm
